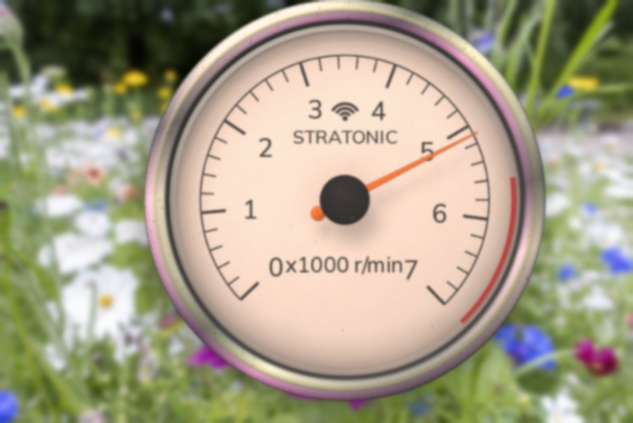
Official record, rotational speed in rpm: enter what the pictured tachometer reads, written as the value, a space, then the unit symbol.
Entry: 5100 rpm
